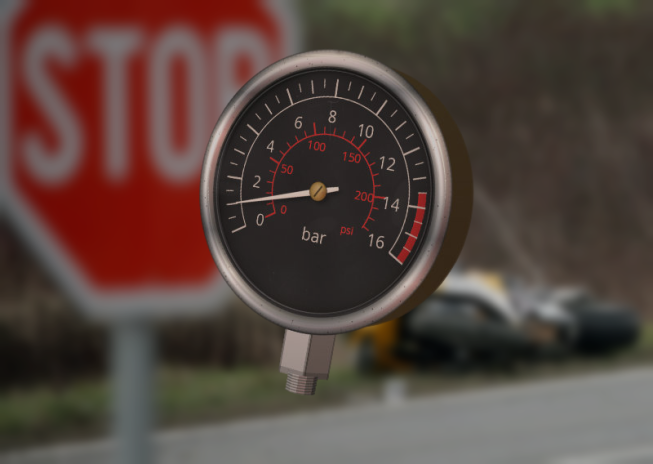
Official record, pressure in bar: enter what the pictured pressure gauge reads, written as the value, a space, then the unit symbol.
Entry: 1 bar
